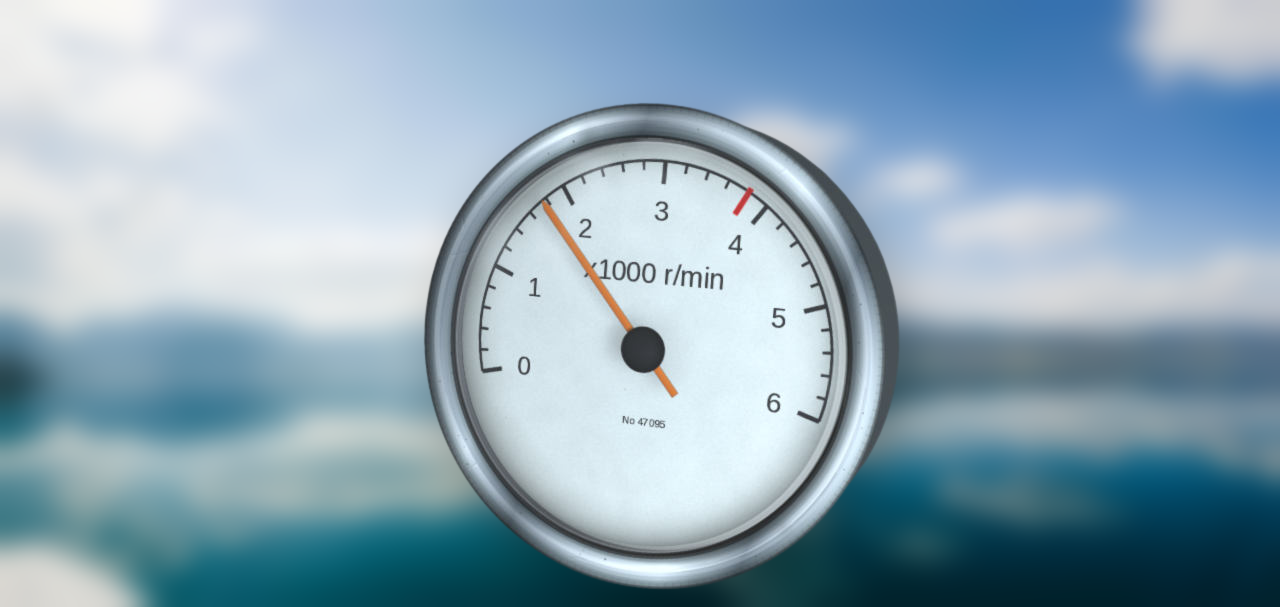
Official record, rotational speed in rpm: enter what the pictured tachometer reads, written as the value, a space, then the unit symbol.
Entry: 1800 rpm
